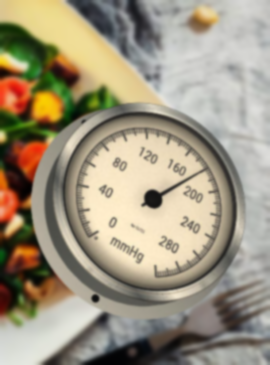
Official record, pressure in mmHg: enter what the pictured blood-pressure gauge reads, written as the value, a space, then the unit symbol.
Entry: 180 mmHg
